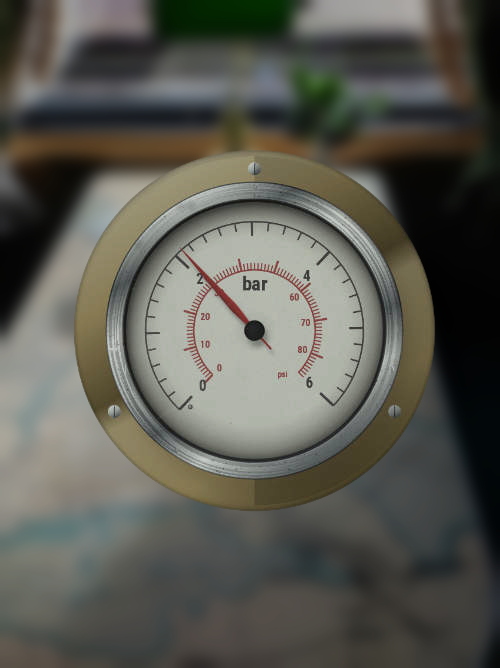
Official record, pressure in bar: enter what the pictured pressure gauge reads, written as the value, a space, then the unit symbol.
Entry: 2.1 bar
